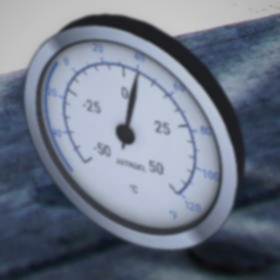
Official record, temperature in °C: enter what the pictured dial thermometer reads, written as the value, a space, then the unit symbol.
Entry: 5 °C
